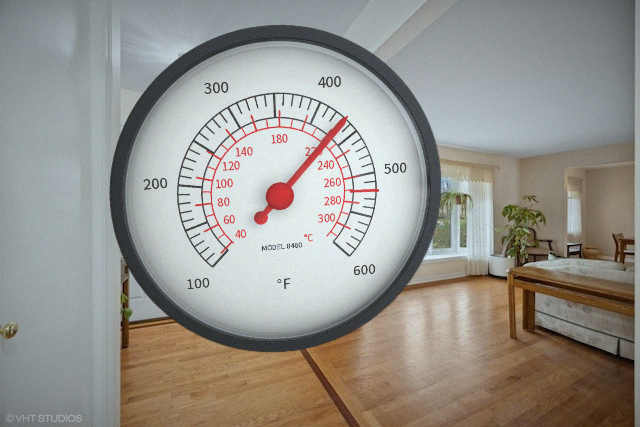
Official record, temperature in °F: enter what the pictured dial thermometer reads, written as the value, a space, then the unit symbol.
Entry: 430 °F
